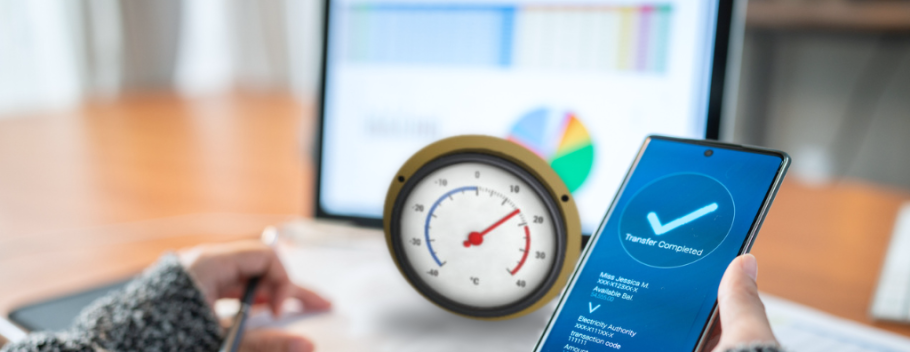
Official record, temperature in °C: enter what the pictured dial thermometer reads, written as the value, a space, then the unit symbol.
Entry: 15 °C
